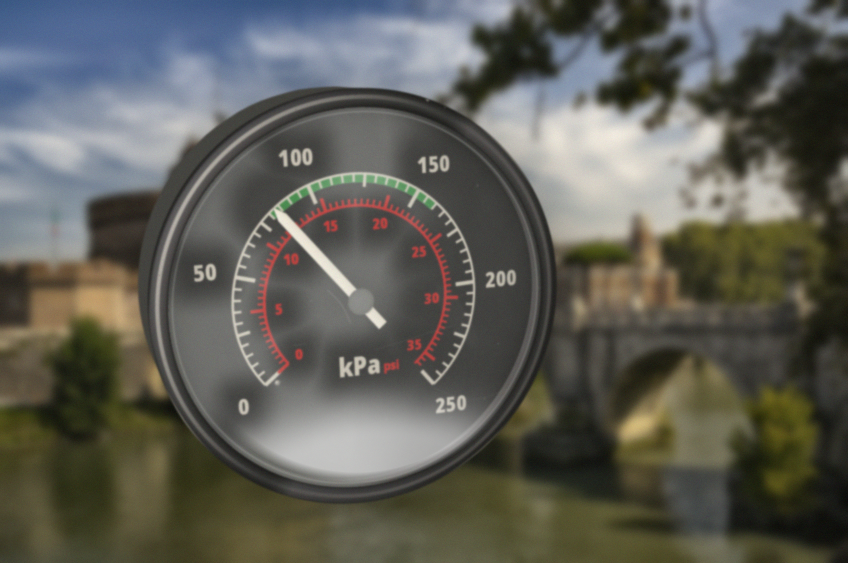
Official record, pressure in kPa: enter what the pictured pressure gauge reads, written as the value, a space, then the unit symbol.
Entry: 82.5 kPa
